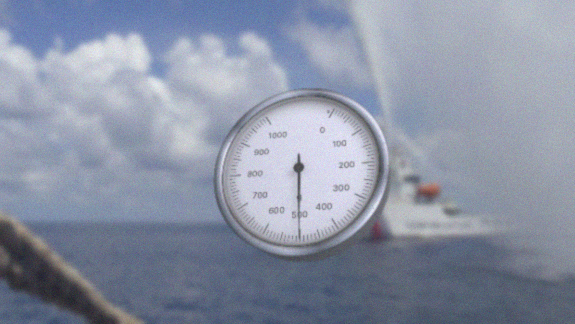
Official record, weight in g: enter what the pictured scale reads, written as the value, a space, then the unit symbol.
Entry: 500 g
